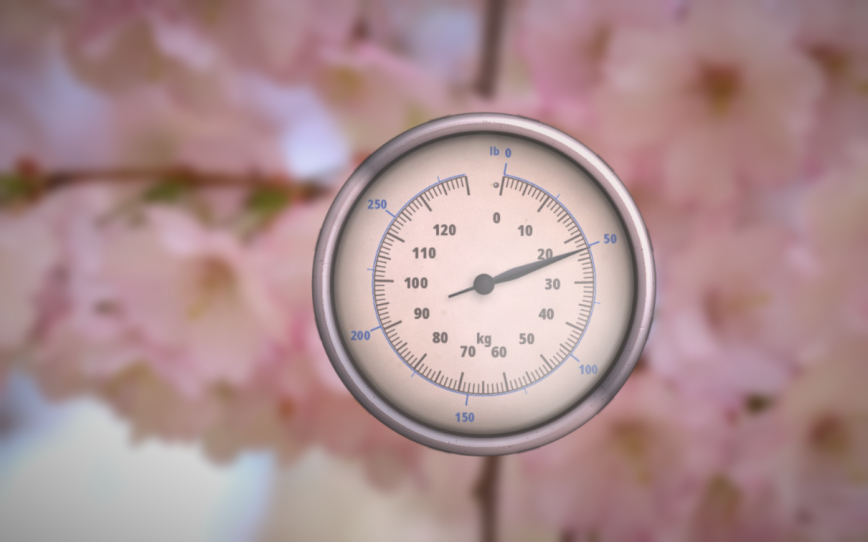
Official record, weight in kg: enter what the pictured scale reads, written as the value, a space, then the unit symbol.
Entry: 23 kg
